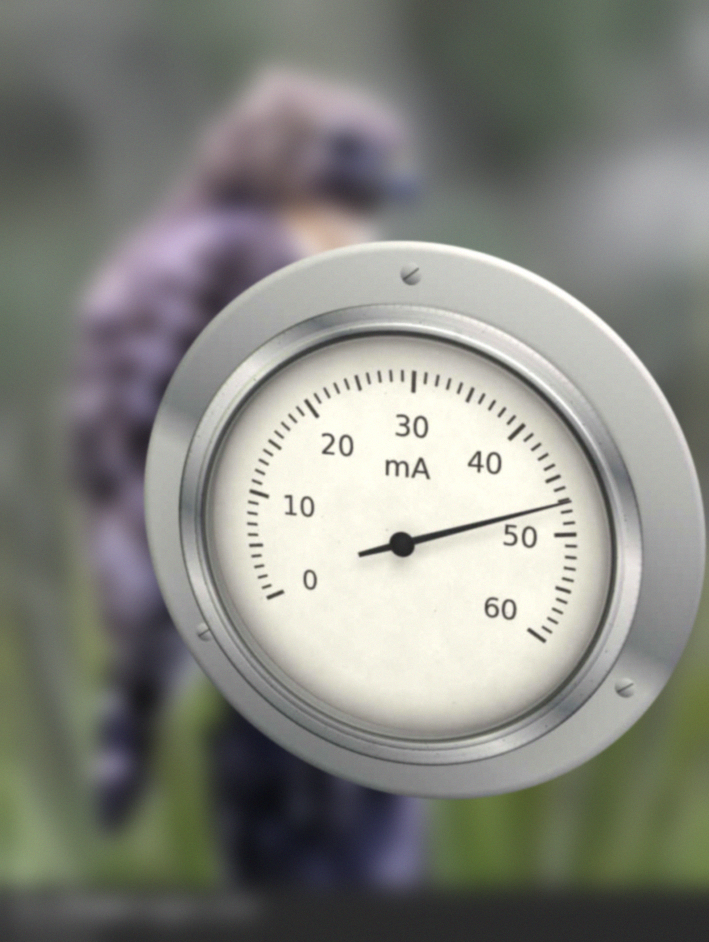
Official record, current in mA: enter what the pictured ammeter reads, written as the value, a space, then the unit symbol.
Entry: 47 mA
